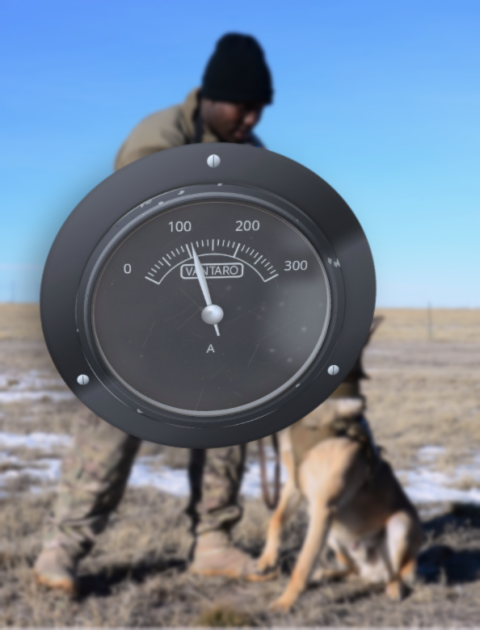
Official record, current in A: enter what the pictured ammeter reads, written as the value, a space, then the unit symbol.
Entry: 110 A
